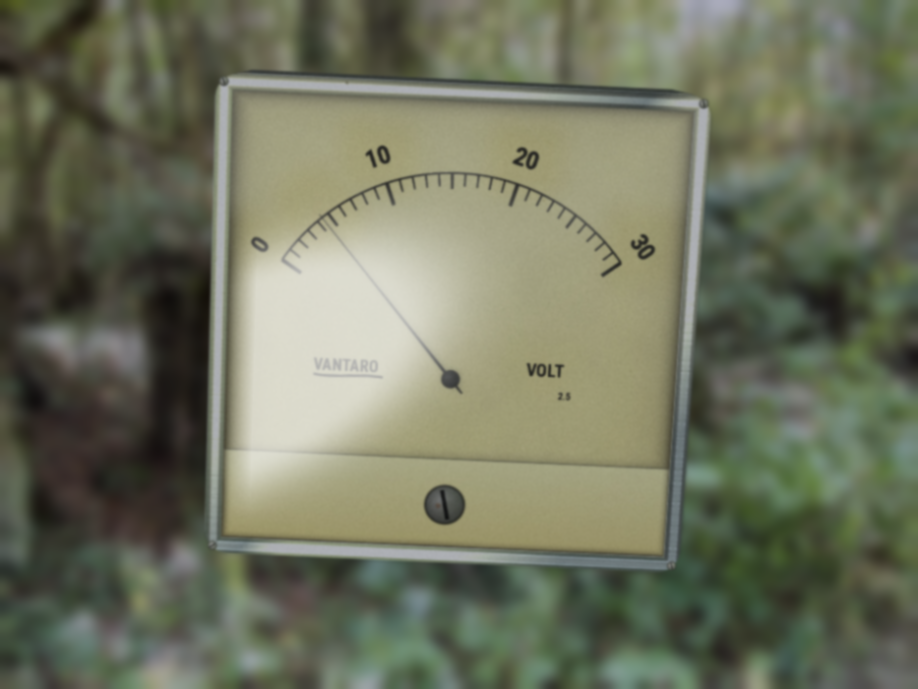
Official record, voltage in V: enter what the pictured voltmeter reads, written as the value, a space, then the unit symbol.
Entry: 4.5 V
